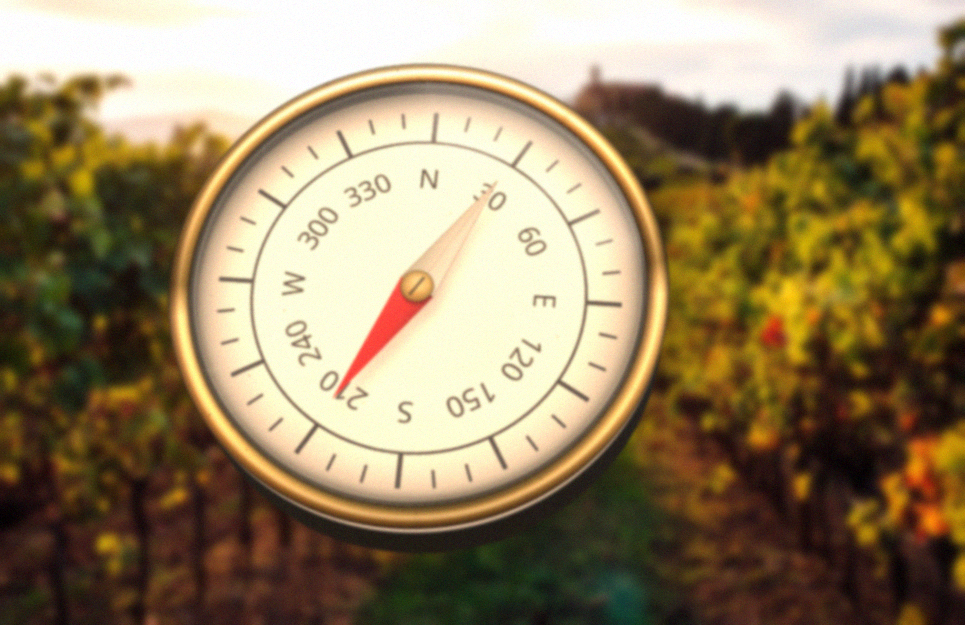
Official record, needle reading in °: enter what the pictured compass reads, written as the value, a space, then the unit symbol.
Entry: 210 °
